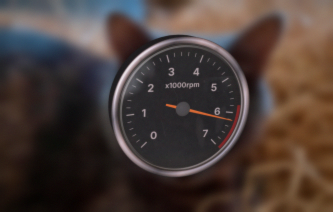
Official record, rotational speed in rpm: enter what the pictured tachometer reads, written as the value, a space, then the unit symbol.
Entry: 6200 rpm
